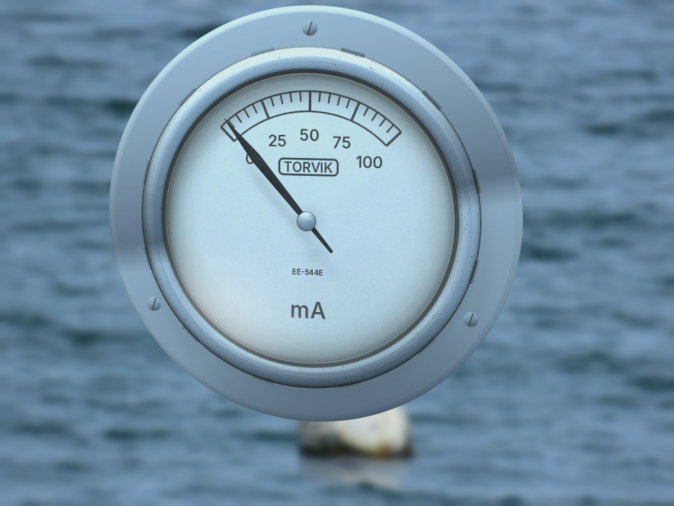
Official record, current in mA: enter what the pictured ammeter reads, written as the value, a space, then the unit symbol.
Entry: 5 mA
